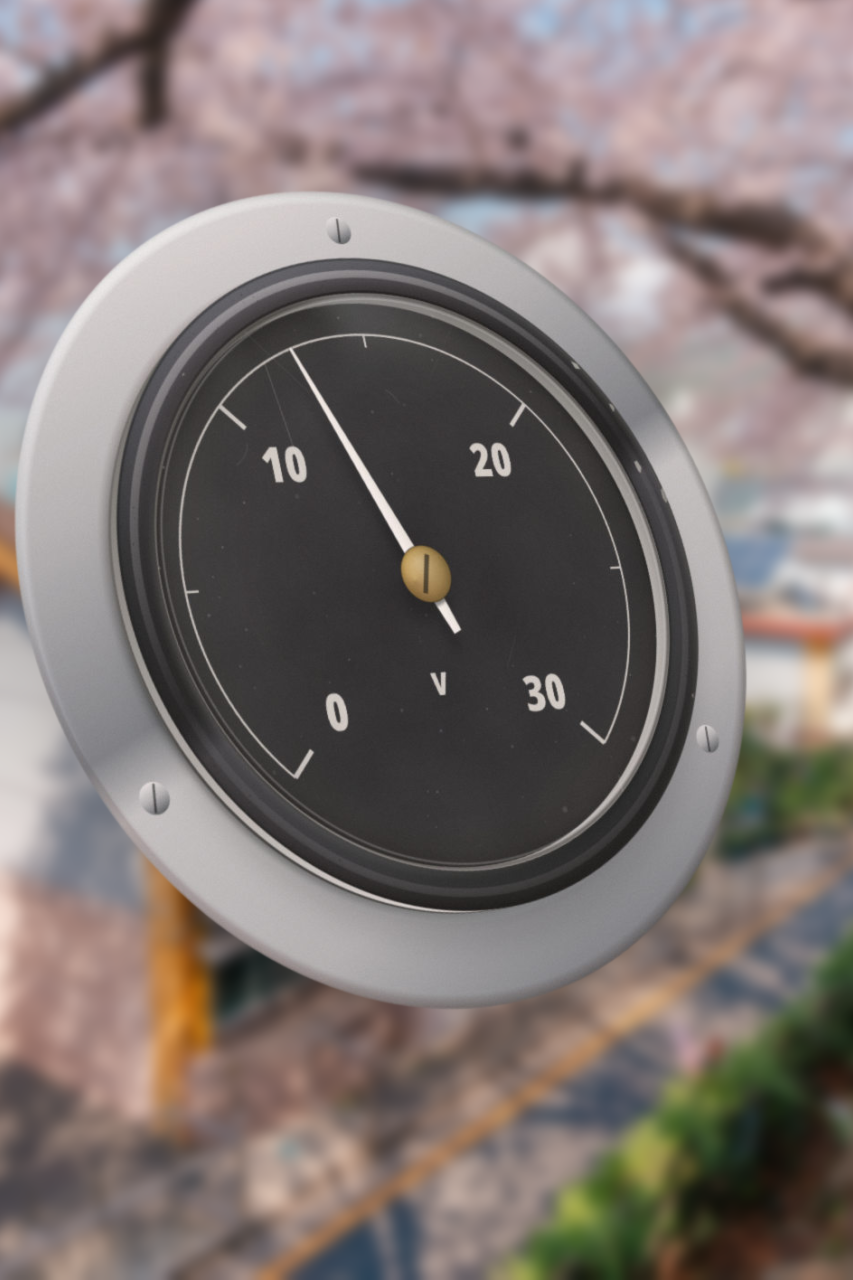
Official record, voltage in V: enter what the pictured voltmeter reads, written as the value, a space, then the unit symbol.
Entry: 12.5 V
